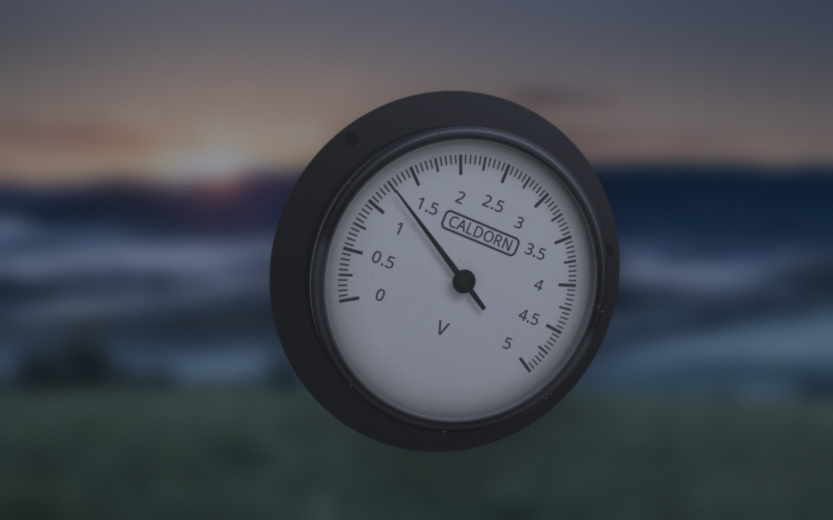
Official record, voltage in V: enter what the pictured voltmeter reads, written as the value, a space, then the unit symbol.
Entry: 1.25 V
